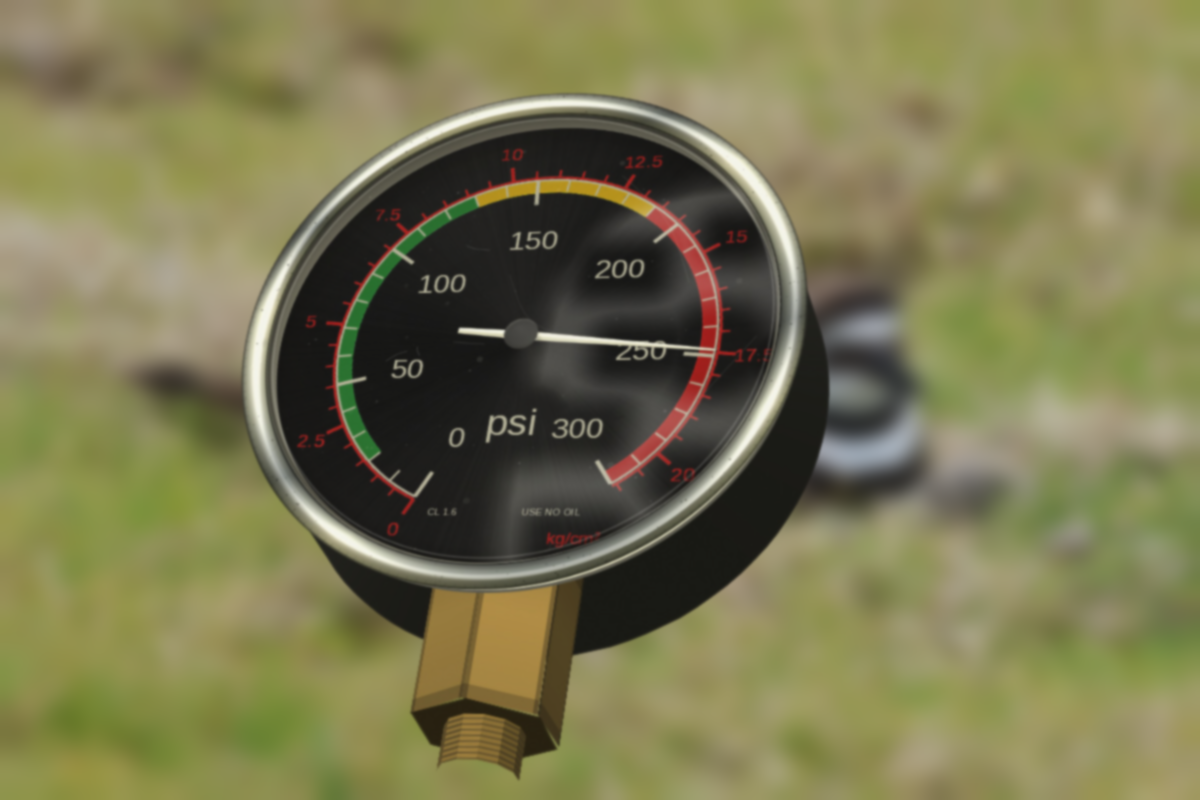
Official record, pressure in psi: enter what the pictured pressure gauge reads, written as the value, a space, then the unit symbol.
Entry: 250 psi
